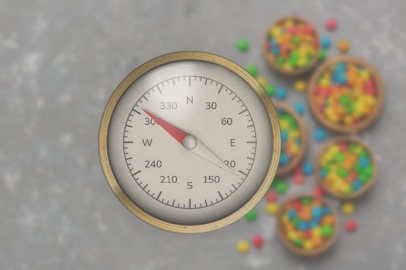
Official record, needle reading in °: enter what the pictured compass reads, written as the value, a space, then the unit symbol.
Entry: 305 °
